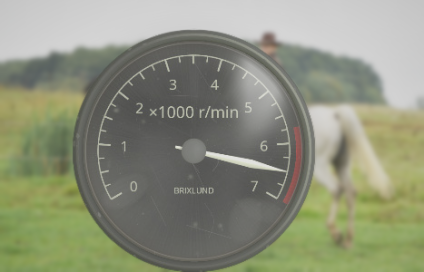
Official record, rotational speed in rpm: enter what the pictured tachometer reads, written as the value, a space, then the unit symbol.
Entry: 6500 rpm
